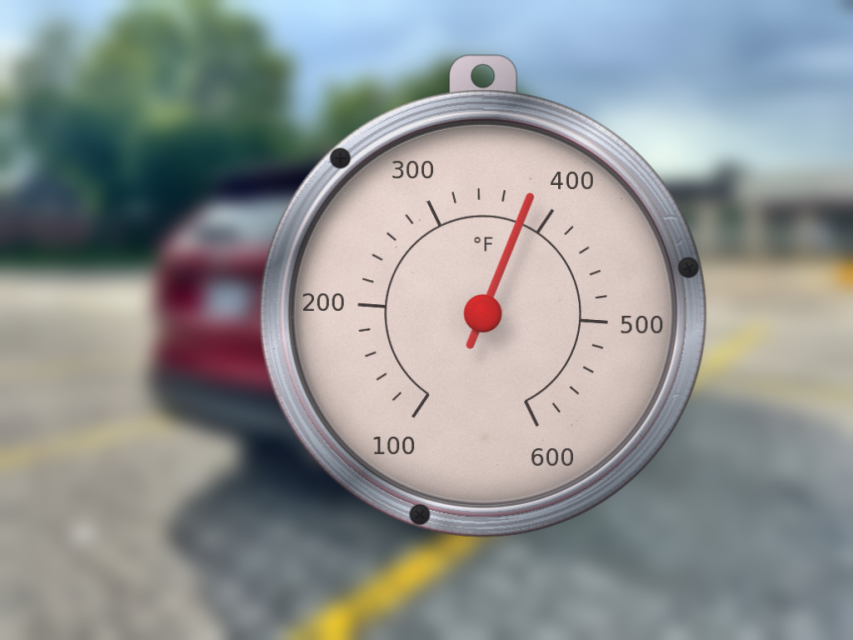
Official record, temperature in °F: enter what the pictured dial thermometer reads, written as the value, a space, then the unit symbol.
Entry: 380 °F
